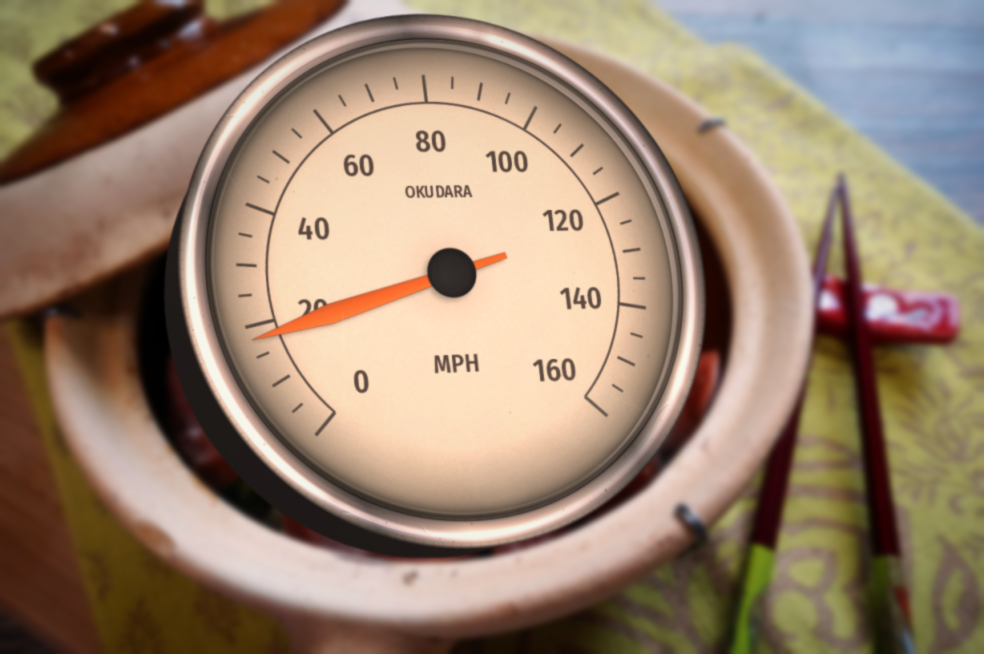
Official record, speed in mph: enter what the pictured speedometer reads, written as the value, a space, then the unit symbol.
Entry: 17.5 mph
